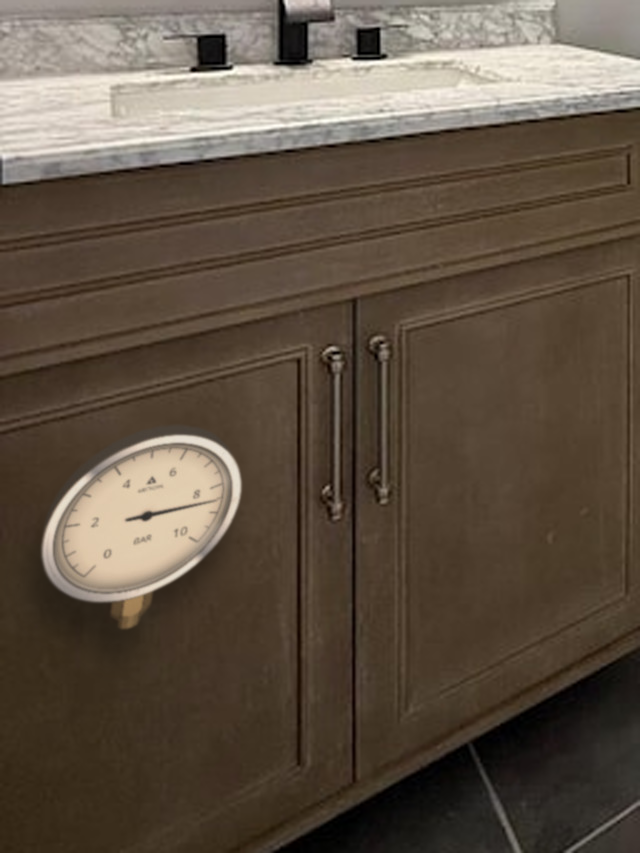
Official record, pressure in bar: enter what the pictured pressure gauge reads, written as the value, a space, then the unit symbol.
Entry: 8.5 bar
